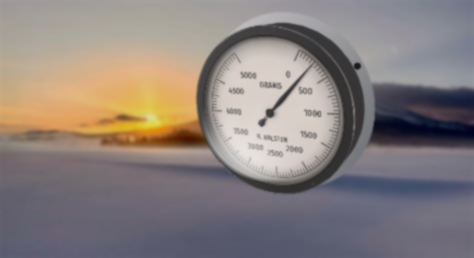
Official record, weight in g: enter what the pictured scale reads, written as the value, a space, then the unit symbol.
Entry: 250 g
